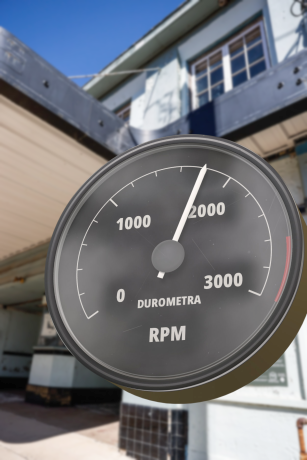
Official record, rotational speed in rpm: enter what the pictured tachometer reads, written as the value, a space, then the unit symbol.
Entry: 1800 rpm
